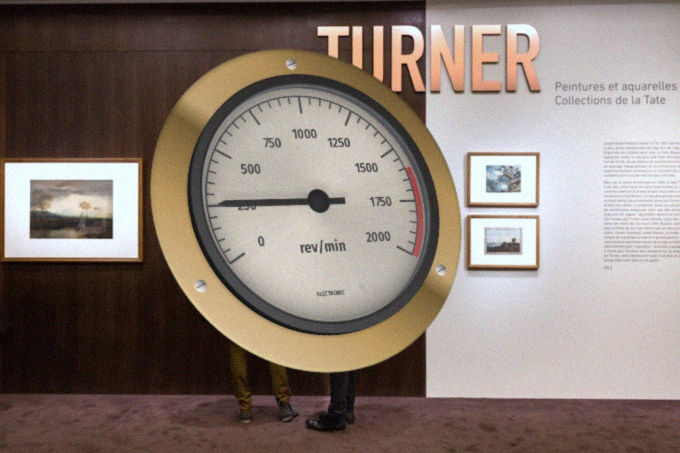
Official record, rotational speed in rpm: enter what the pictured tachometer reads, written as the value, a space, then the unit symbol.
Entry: 250 rpm
